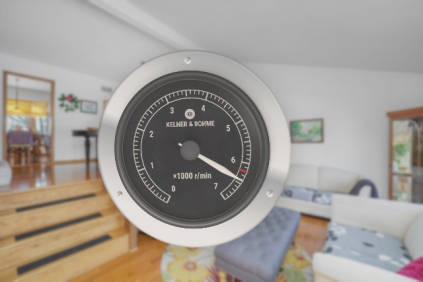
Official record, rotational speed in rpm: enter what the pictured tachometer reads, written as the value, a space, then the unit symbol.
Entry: 6400 rpm
